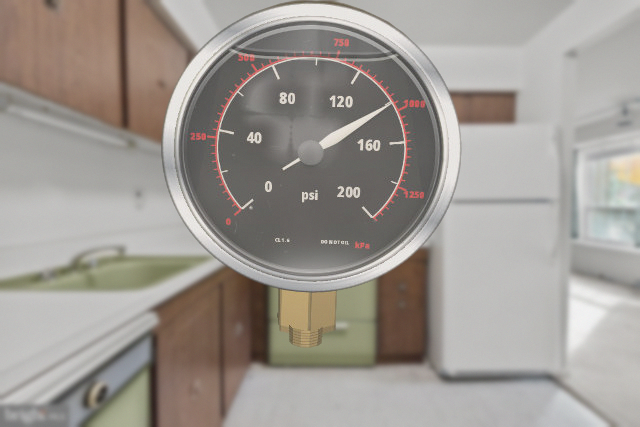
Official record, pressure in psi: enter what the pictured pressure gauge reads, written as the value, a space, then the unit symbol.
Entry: 140 psi
